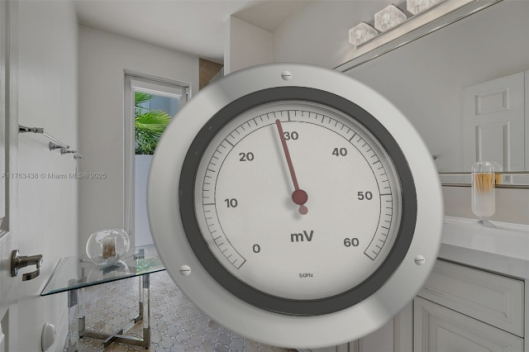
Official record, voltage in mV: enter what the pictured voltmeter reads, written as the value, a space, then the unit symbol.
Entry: 28 mV
